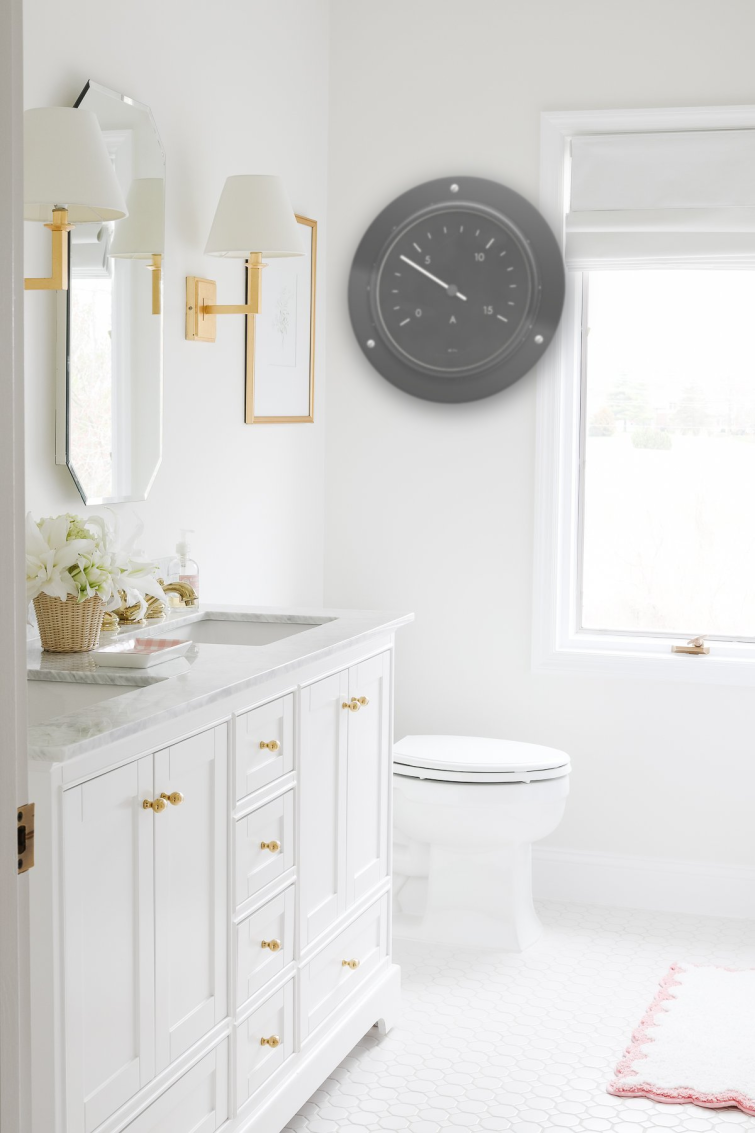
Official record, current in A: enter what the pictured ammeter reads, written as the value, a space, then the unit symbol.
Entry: 4 A
